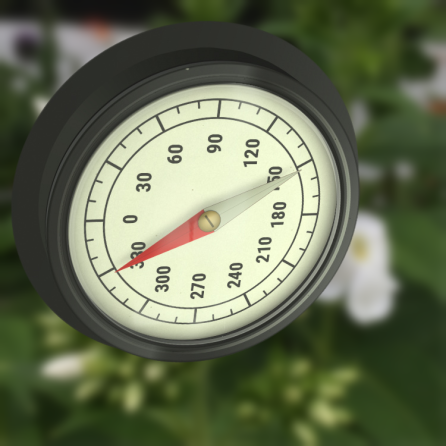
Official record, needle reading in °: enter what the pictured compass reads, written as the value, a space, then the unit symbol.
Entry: 330 °
